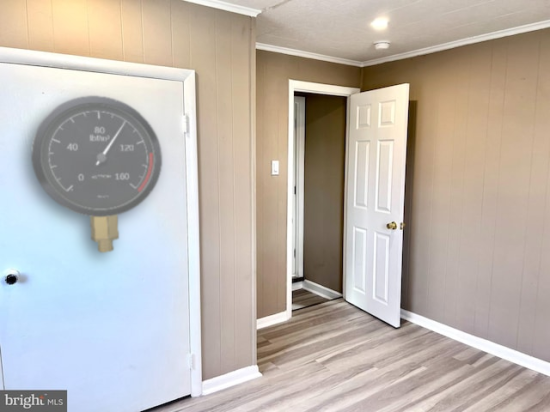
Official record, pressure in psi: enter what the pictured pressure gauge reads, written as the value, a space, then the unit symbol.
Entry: 100 psi
